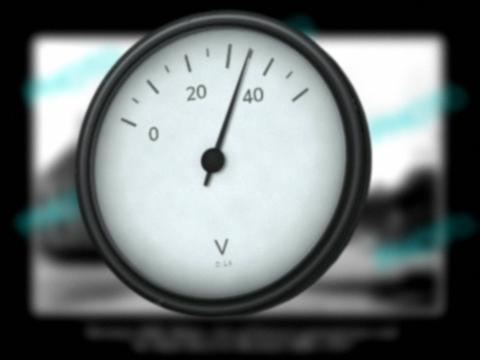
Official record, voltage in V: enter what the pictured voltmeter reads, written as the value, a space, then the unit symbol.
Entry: 35 V
